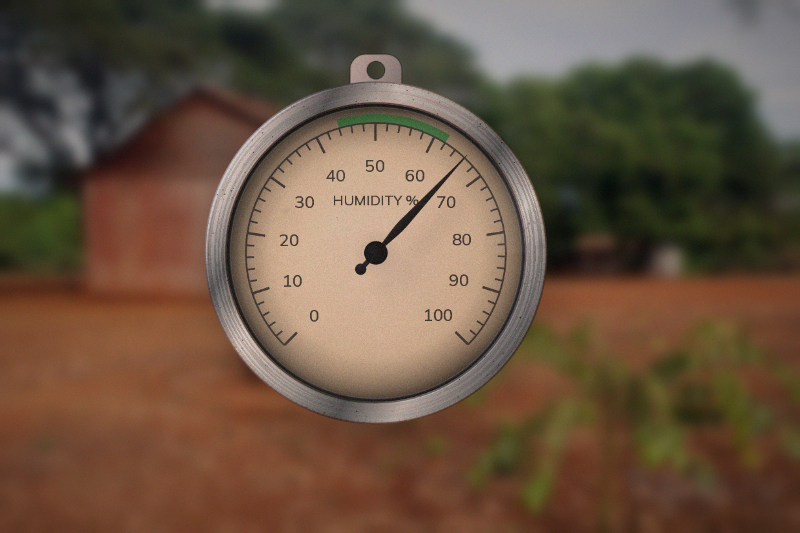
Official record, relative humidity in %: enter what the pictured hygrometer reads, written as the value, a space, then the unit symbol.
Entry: 66 %
